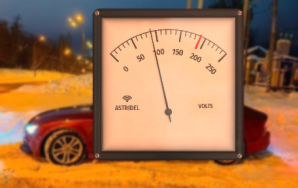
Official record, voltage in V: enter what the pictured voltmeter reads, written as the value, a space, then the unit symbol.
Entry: 90 V
